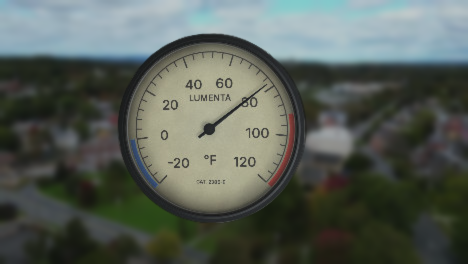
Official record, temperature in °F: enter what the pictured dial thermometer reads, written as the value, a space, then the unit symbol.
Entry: 78 °F
